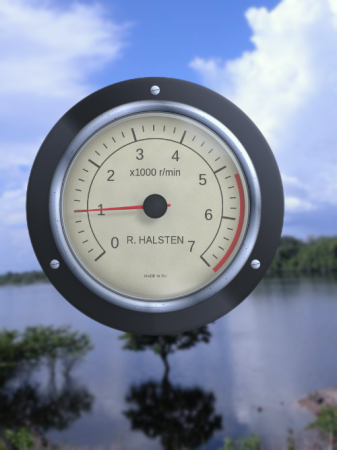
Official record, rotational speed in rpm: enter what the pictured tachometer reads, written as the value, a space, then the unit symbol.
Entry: 1000 rpm
